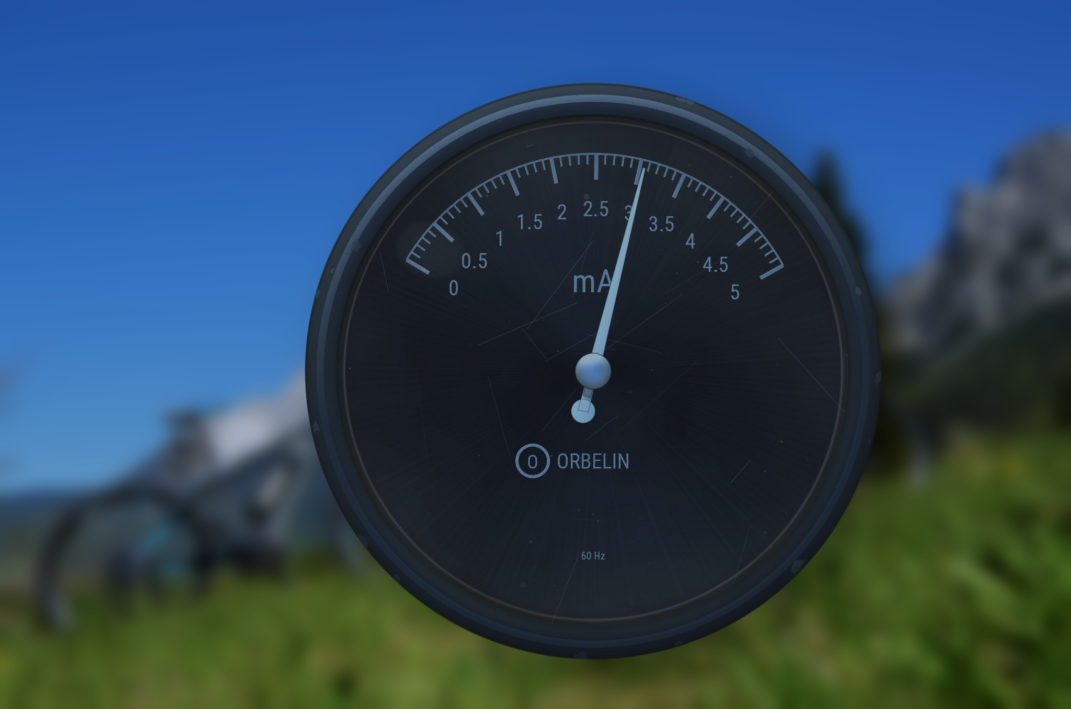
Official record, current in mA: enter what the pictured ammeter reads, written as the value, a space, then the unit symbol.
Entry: 3.05 mA
